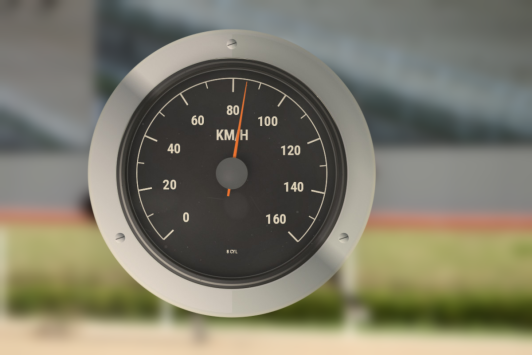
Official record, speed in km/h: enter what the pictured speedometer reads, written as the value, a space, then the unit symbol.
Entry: 85 km/h
